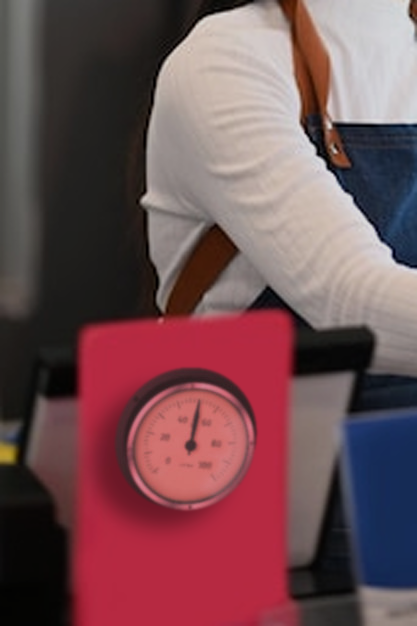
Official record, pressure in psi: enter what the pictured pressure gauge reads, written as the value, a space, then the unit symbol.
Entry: 50 psi
